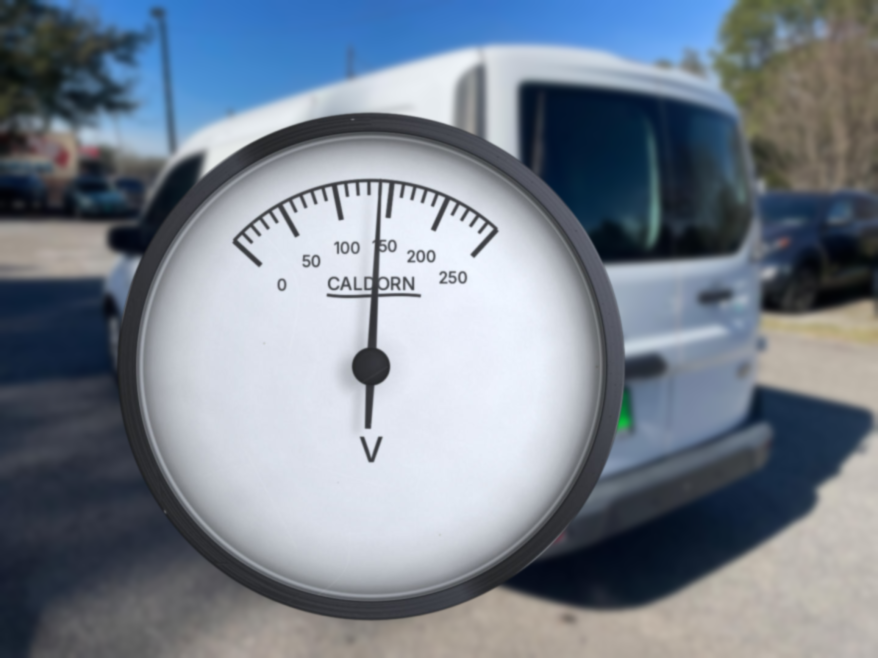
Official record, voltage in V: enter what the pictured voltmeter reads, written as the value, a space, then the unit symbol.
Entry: 140 V
